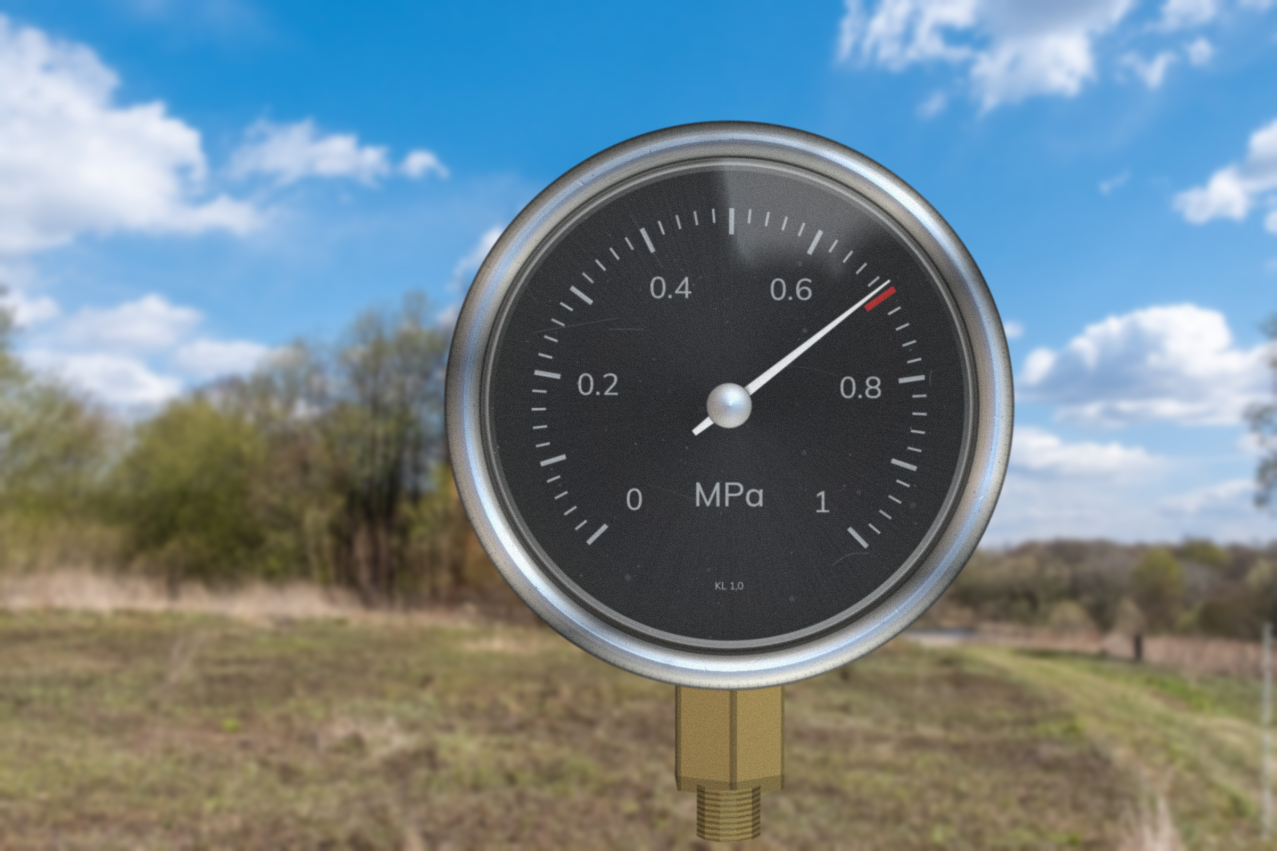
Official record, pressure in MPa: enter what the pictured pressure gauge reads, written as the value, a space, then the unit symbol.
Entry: 0.69 MPa
